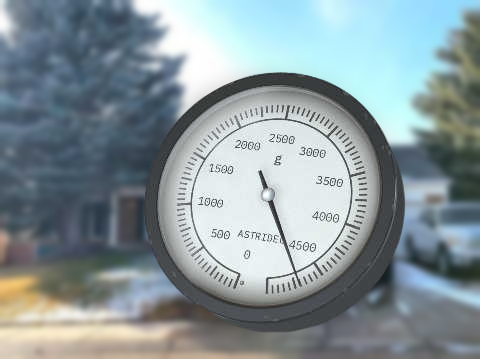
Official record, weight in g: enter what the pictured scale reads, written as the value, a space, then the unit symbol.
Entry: 4700 g
